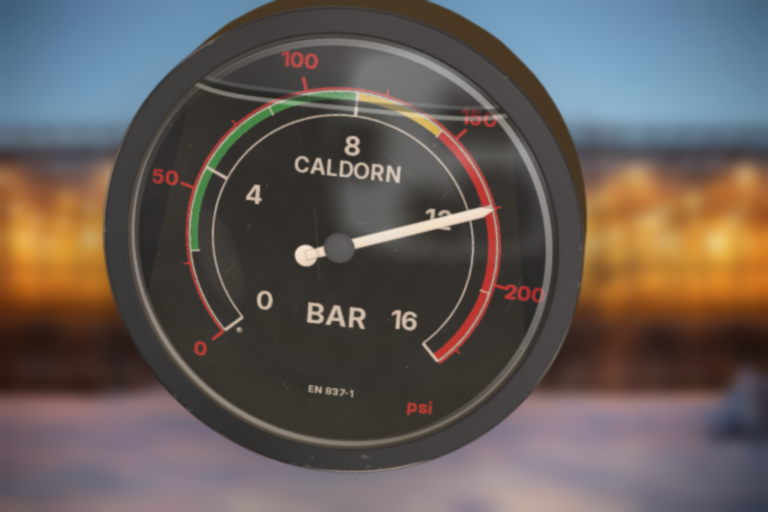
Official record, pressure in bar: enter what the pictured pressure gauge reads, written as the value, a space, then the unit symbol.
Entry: 12 bar
